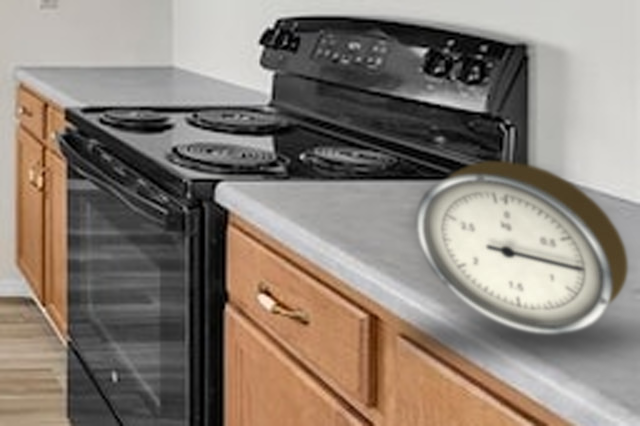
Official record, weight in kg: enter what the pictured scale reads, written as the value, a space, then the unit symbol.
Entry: 0.75 kg
